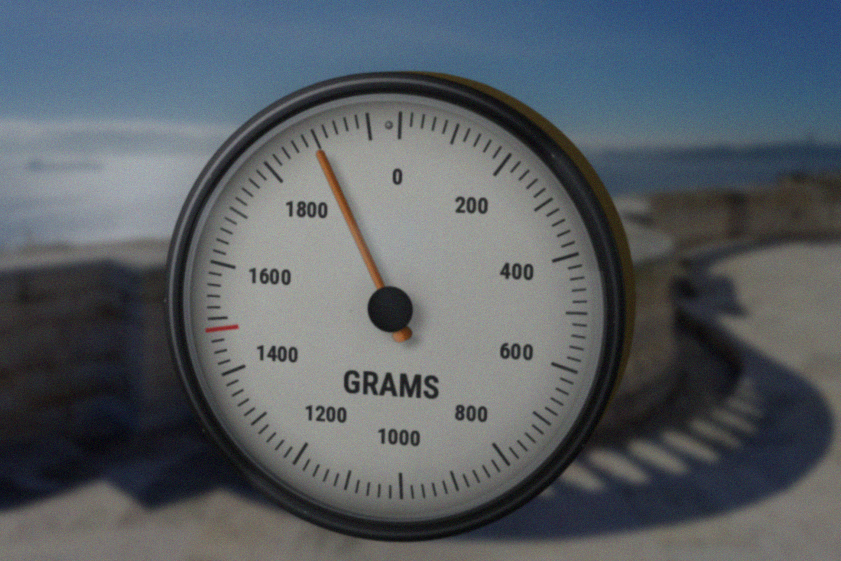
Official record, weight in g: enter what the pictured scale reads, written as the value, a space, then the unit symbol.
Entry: 1900 g
